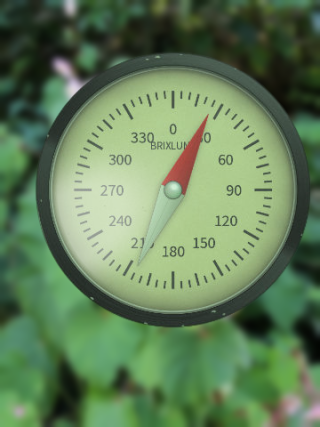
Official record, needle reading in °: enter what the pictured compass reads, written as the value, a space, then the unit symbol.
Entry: 25 °
